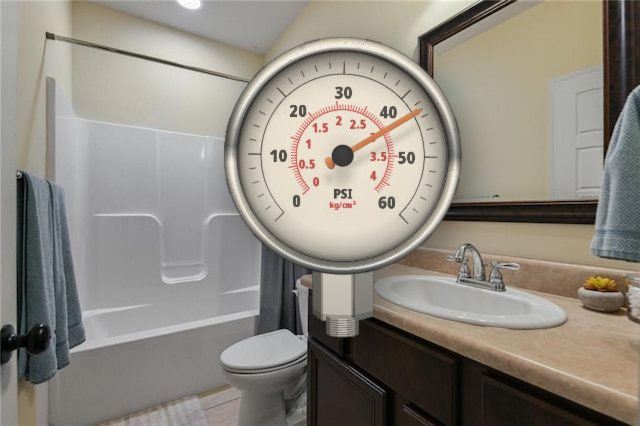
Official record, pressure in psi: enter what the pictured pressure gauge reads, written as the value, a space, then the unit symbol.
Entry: 43 psi
